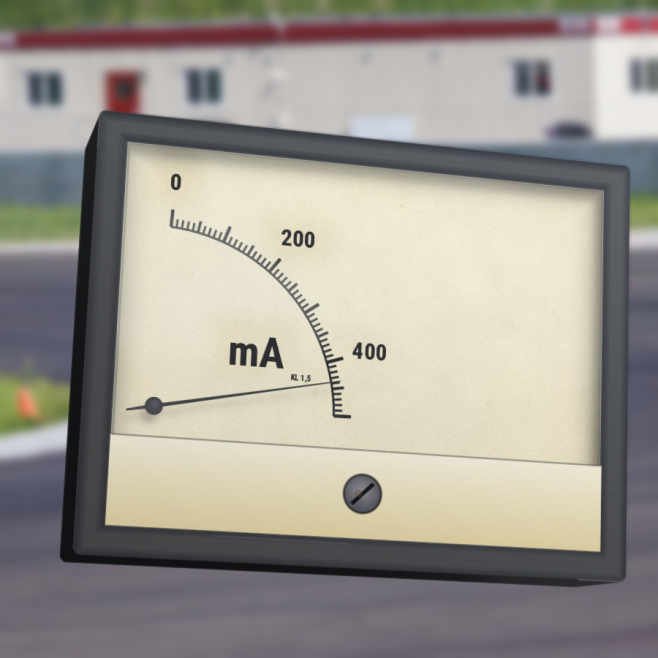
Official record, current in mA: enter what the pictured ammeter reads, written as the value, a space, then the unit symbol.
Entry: 440 mA
